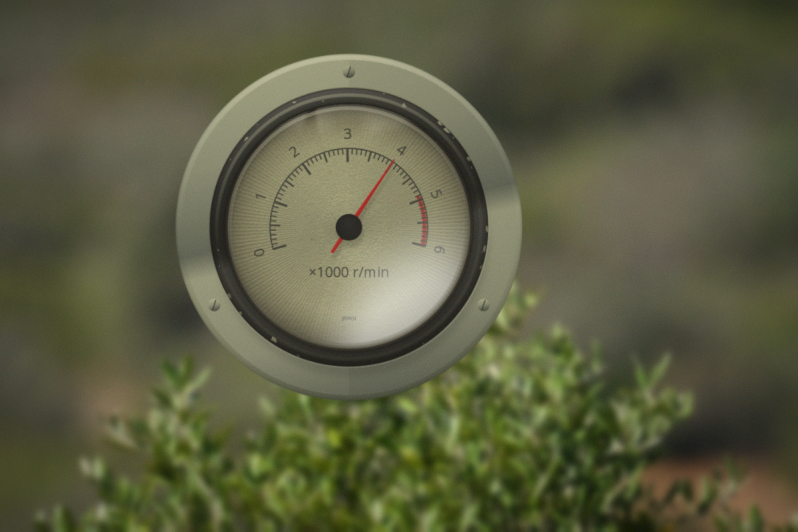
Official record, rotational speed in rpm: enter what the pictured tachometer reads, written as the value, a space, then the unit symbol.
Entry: 4000 rpm
